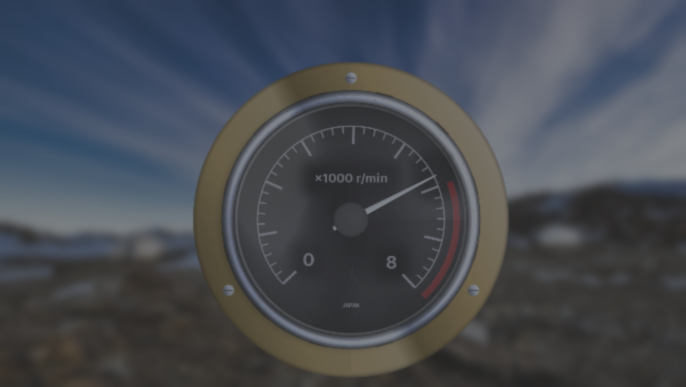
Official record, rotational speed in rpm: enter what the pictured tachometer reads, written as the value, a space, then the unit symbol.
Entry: 5800 rpm
